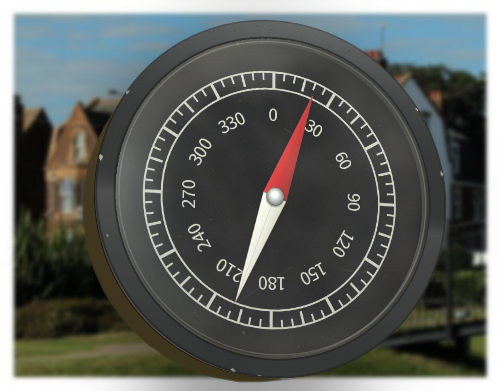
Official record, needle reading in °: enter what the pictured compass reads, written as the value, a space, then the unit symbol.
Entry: 20 °
